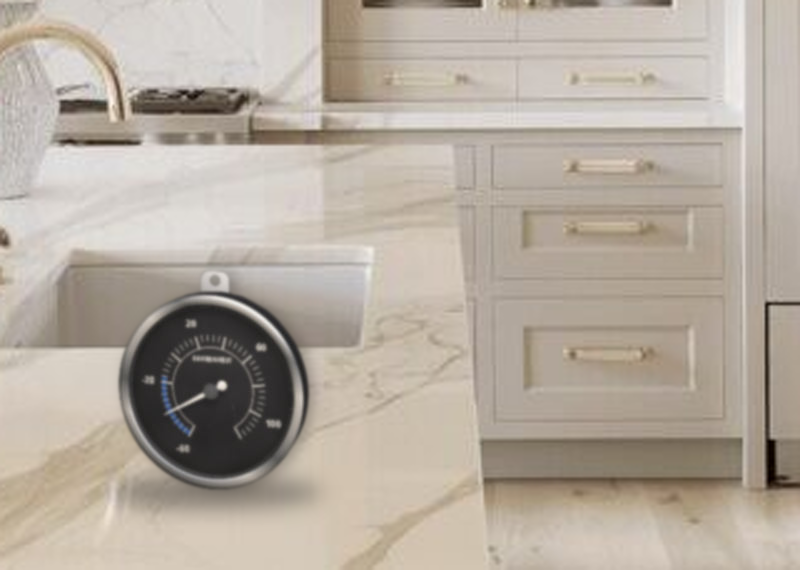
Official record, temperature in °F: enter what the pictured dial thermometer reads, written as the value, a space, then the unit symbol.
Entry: -40 °F
